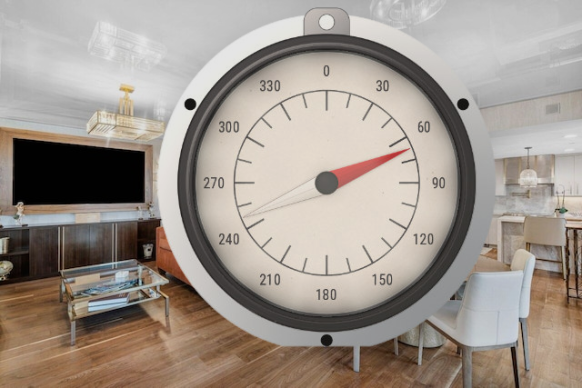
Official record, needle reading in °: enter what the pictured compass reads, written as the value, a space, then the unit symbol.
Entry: 67.5 °
